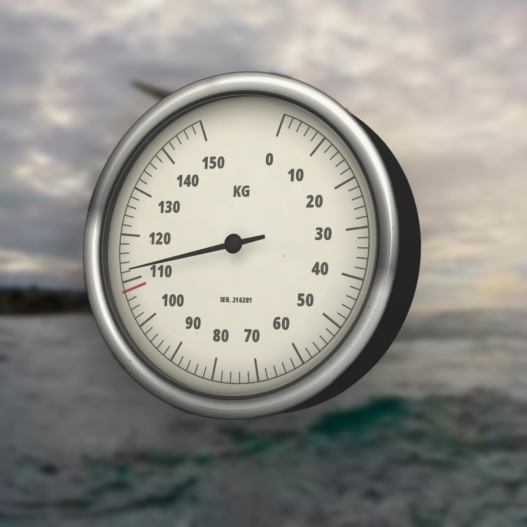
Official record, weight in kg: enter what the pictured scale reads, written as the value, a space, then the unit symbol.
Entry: 112 kg
